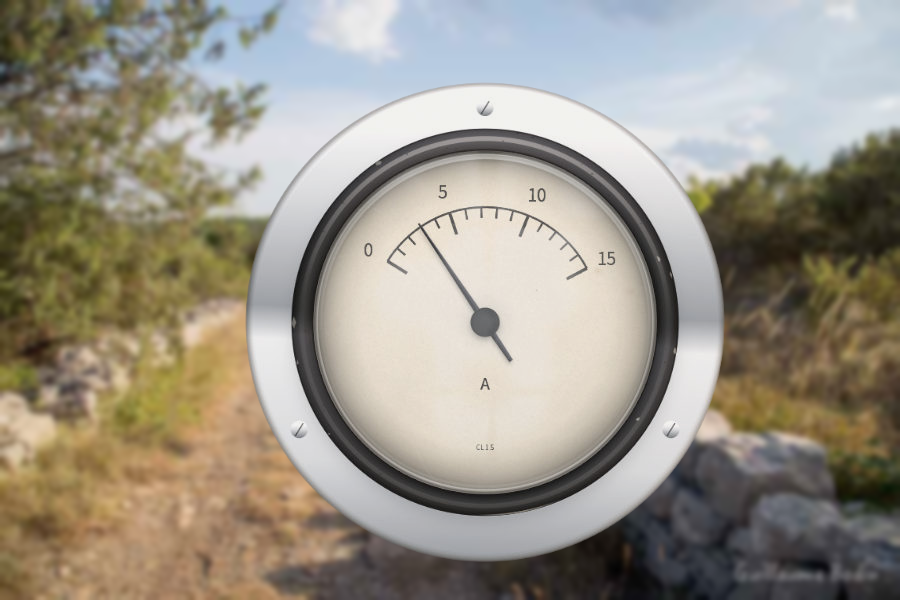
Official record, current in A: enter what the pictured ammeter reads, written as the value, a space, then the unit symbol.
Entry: 3 A
